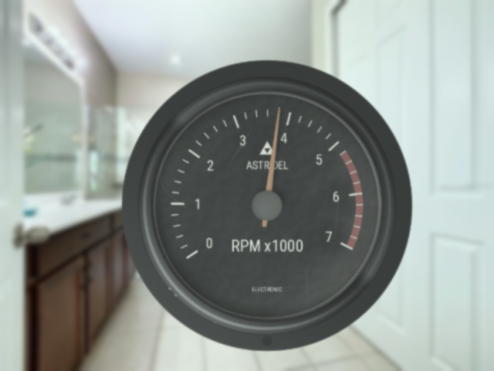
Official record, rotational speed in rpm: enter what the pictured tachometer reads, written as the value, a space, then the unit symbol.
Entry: 3800 rpm
